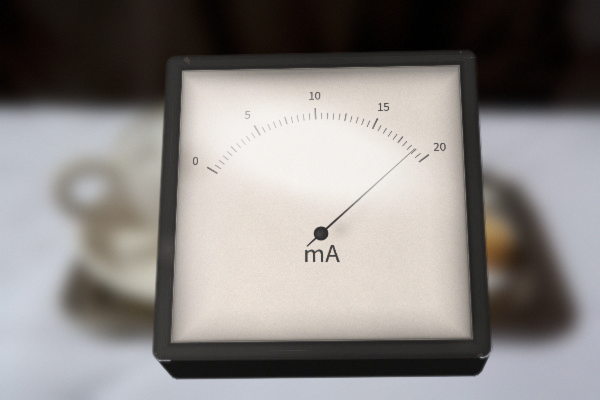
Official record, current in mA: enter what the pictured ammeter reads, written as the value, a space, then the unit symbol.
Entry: 19 mA
